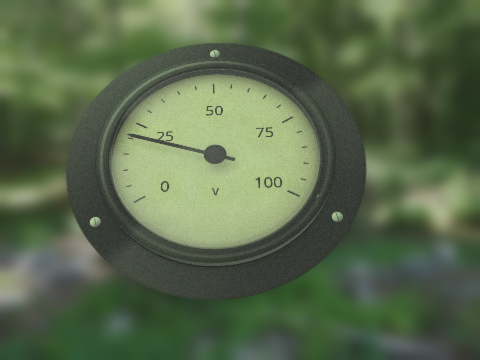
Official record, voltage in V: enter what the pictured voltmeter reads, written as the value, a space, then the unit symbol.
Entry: 20 V
